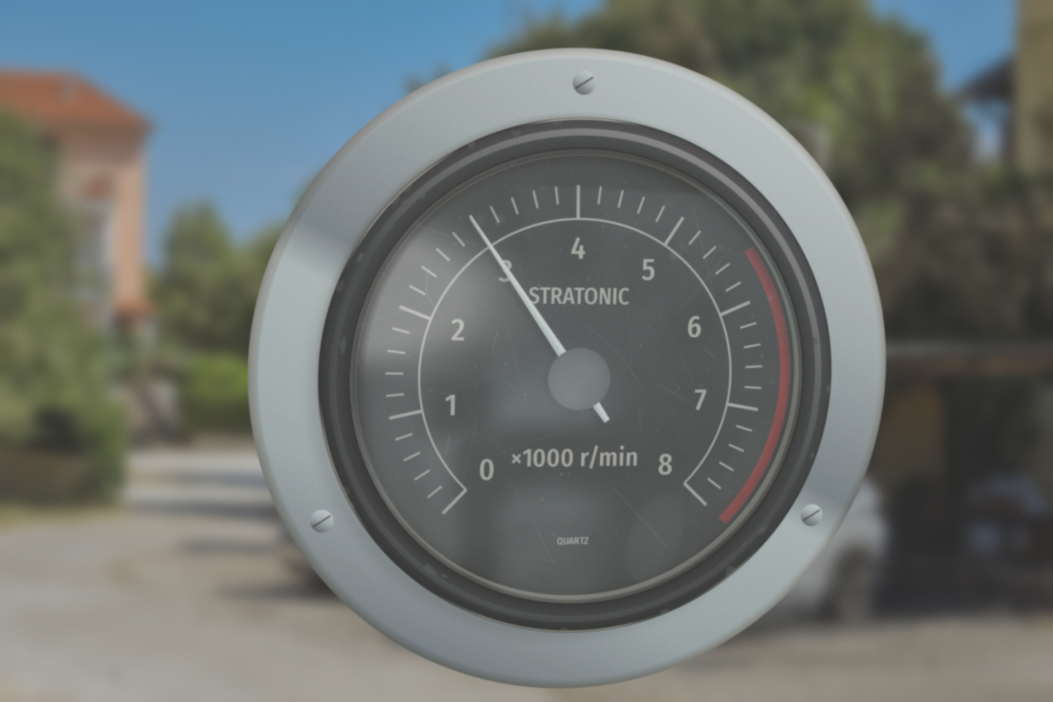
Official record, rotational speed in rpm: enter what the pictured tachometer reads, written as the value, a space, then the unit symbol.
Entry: 3000 rpm
